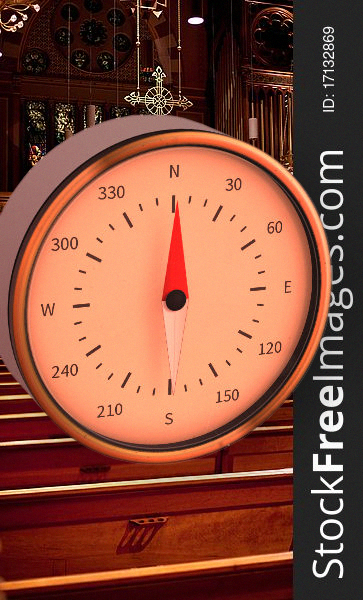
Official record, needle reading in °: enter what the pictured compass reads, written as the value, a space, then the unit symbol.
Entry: 0 °
